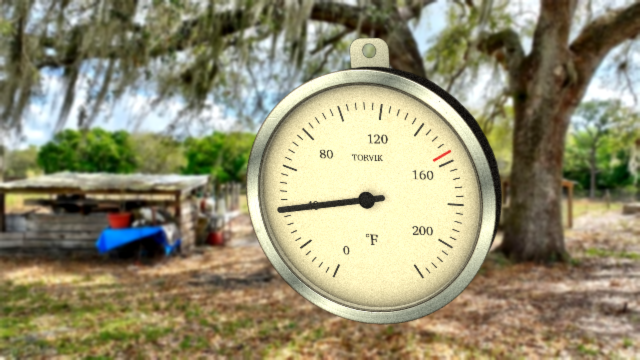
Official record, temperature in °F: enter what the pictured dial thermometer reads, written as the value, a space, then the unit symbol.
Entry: 40 °F
